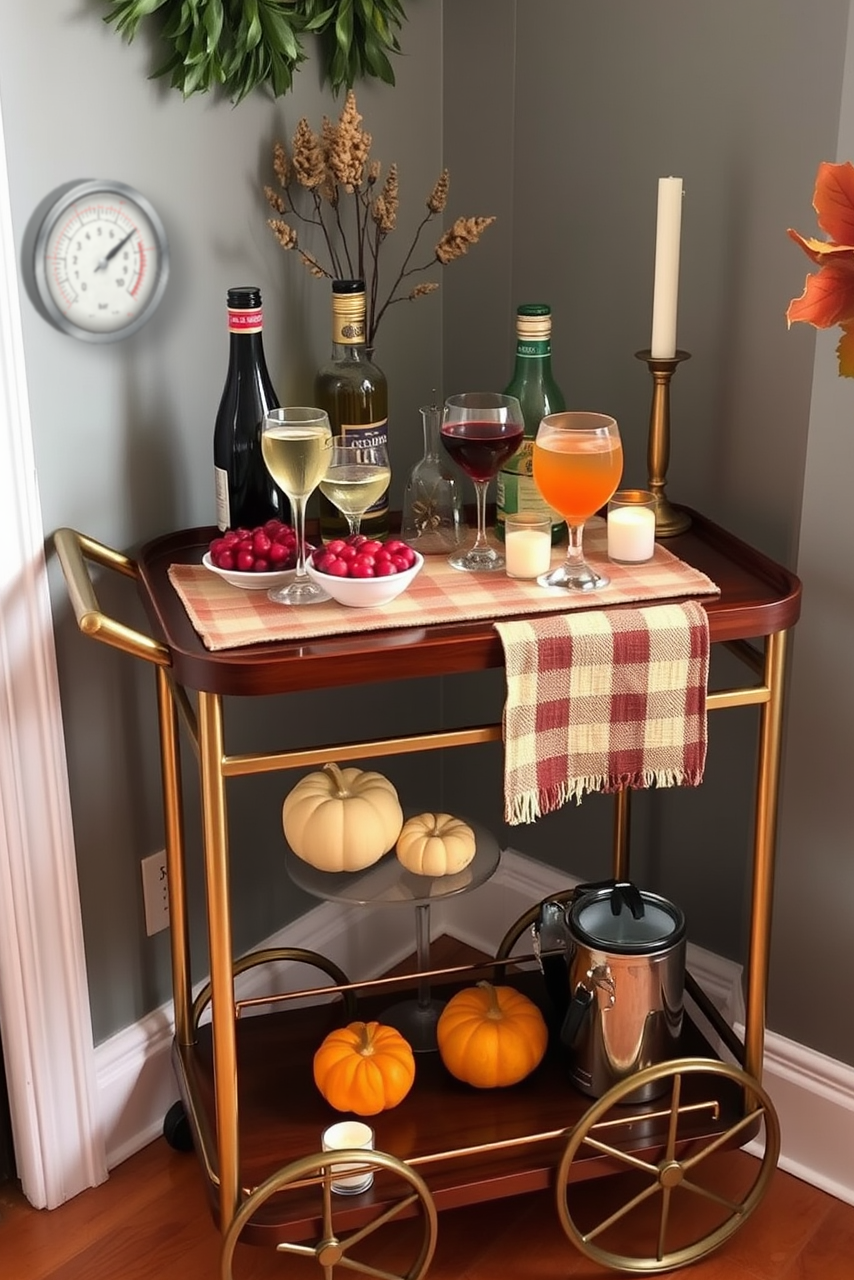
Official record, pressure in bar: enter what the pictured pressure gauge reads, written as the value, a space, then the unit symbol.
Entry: 7 bar
